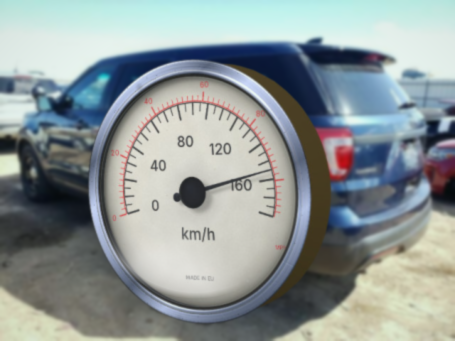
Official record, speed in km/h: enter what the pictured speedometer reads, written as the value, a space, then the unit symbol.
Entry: 155 km/h
